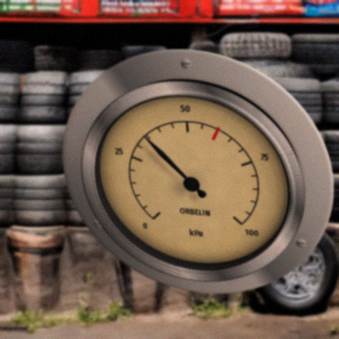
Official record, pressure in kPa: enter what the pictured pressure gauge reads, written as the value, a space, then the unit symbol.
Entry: 35 kPa
